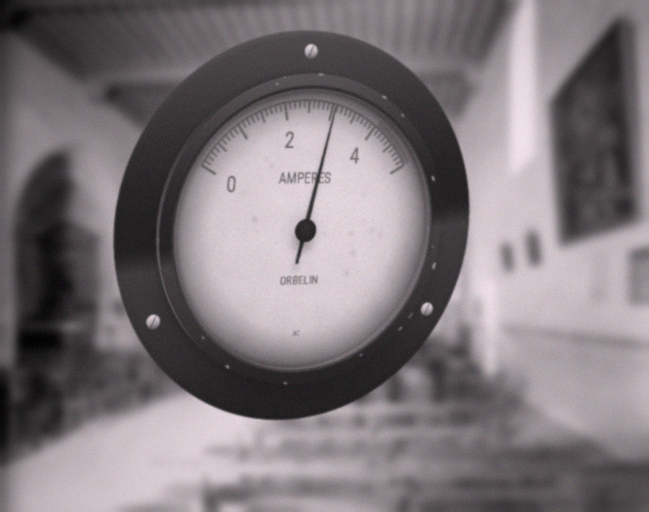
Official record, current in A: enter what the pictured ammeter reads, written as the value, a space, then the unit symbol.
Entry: 3 A
